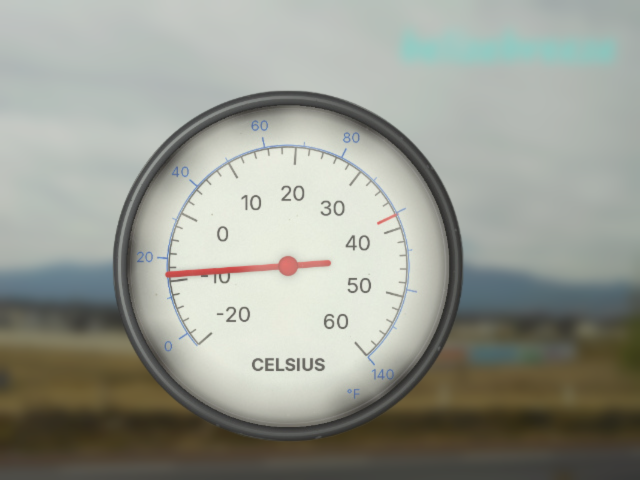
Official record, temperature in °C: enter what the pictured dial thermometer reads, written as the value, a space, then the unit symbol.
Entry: -9 °C
